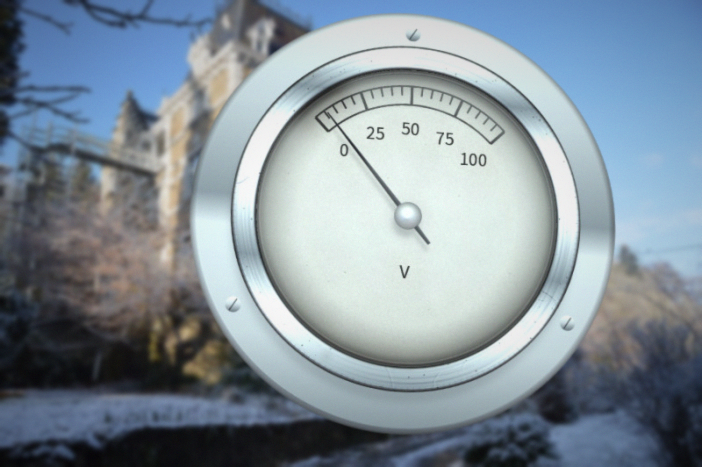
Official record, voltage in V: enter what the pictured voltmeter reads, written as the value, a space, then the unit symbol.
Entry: 5 V
